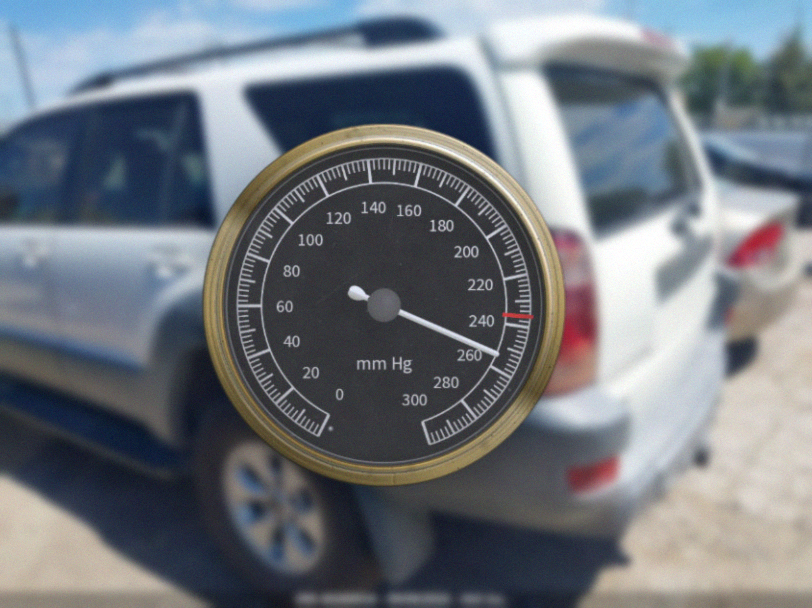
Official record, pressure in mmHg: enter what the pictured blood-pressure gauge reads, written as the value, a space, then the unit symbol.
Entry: 254 mmHg
